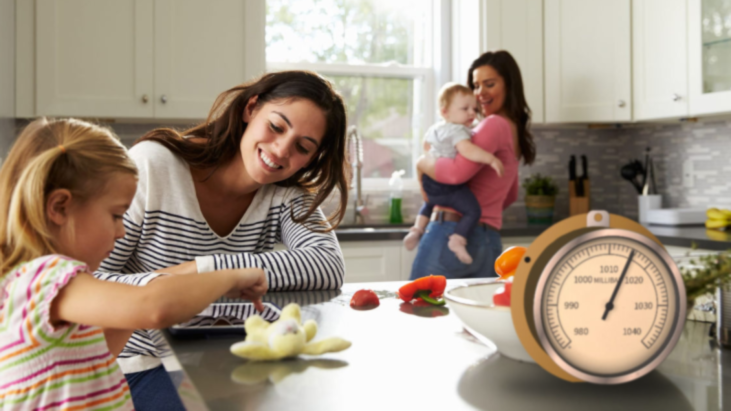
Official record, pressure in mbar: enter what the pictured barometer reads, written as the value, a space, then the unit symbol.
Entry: 1015 mbar
